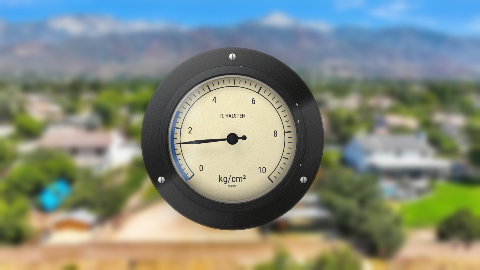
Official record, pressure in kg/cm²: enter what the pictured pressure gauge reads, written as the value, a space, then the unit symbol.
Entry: 1.4 kg/cm²
